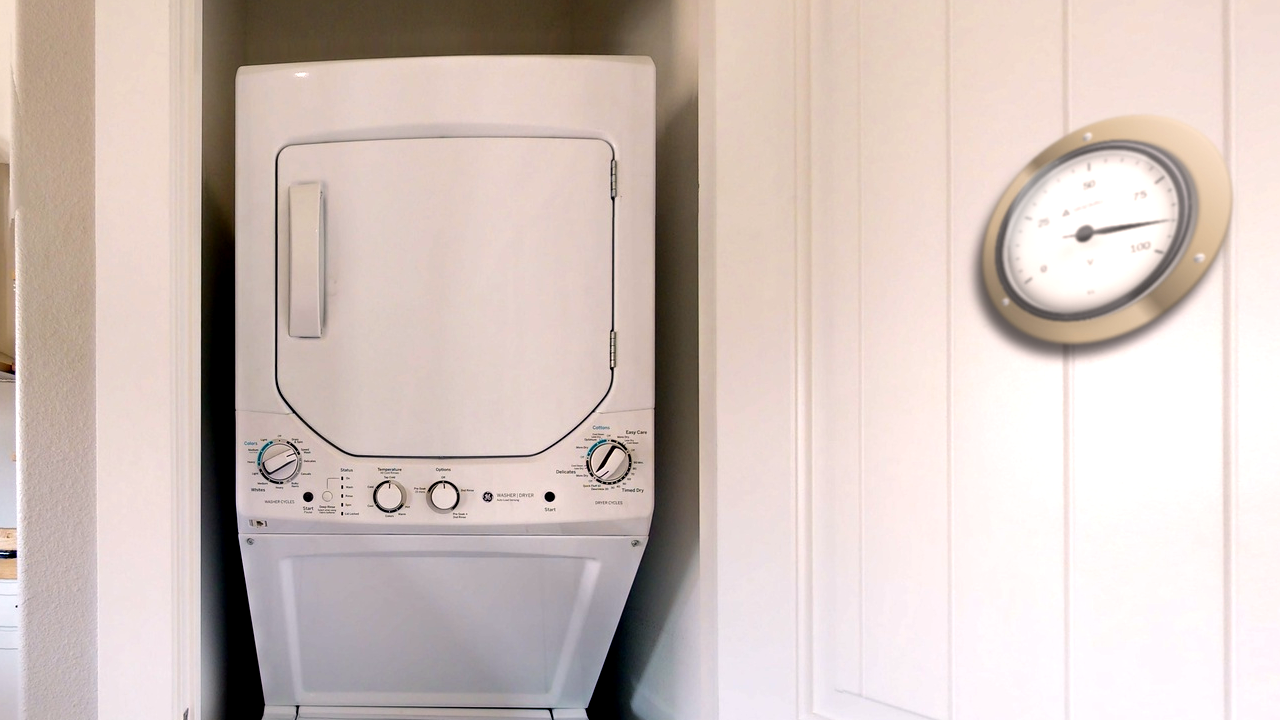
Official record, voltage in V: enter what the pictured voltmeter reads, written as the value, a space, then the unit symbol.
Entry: 90 V
